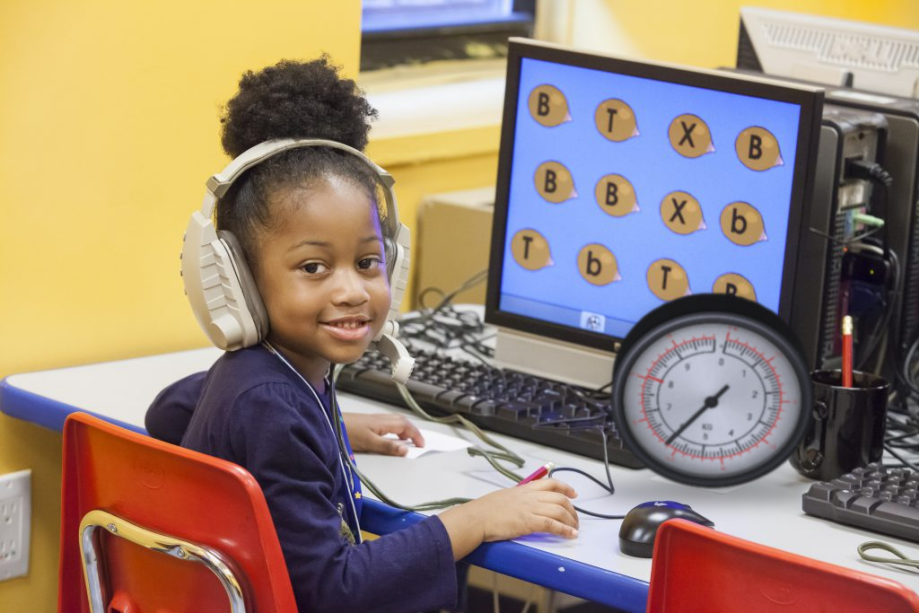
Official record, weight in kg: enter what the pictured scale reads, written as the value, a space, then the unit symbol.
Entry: 6 kg
